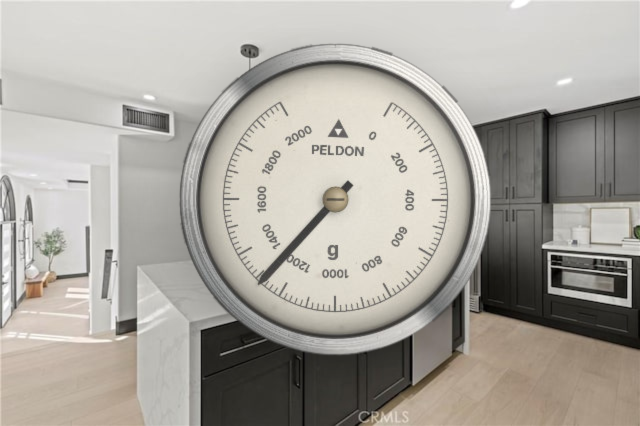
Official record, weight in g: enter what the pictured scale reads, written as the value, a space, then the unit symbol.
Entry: 1280 g
